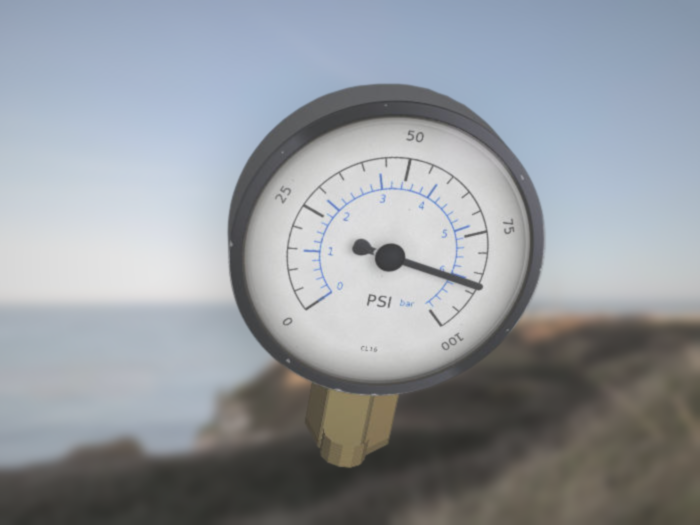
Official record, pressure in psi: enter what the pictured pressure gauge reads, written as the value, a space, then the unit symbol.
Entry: 87.5 psi
